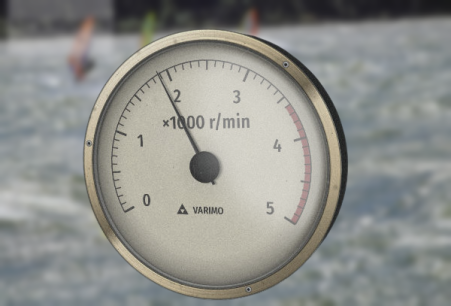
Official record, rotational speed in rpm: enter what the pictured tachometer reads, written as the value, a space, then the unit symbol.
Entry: 1900 rpm
